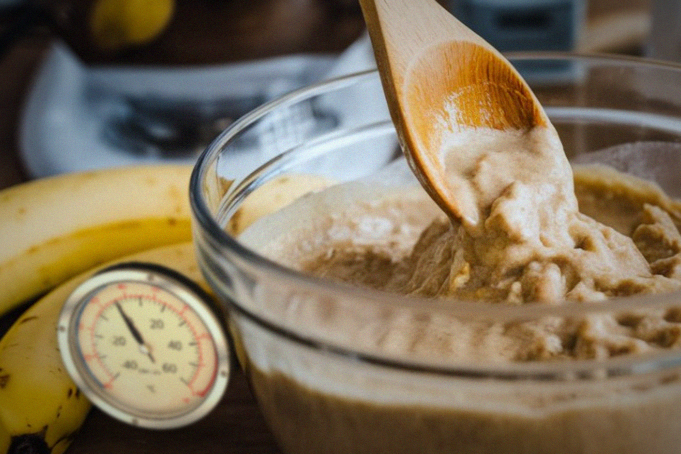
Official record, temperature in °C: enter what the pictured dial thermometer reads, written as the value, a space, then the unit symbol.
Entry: 0 °C
